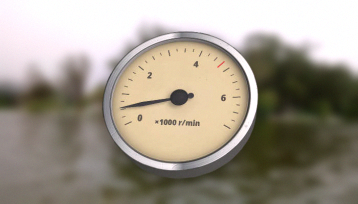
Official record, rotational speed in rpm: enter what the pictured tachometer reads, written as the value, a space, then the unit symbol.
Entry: 500 rpm
